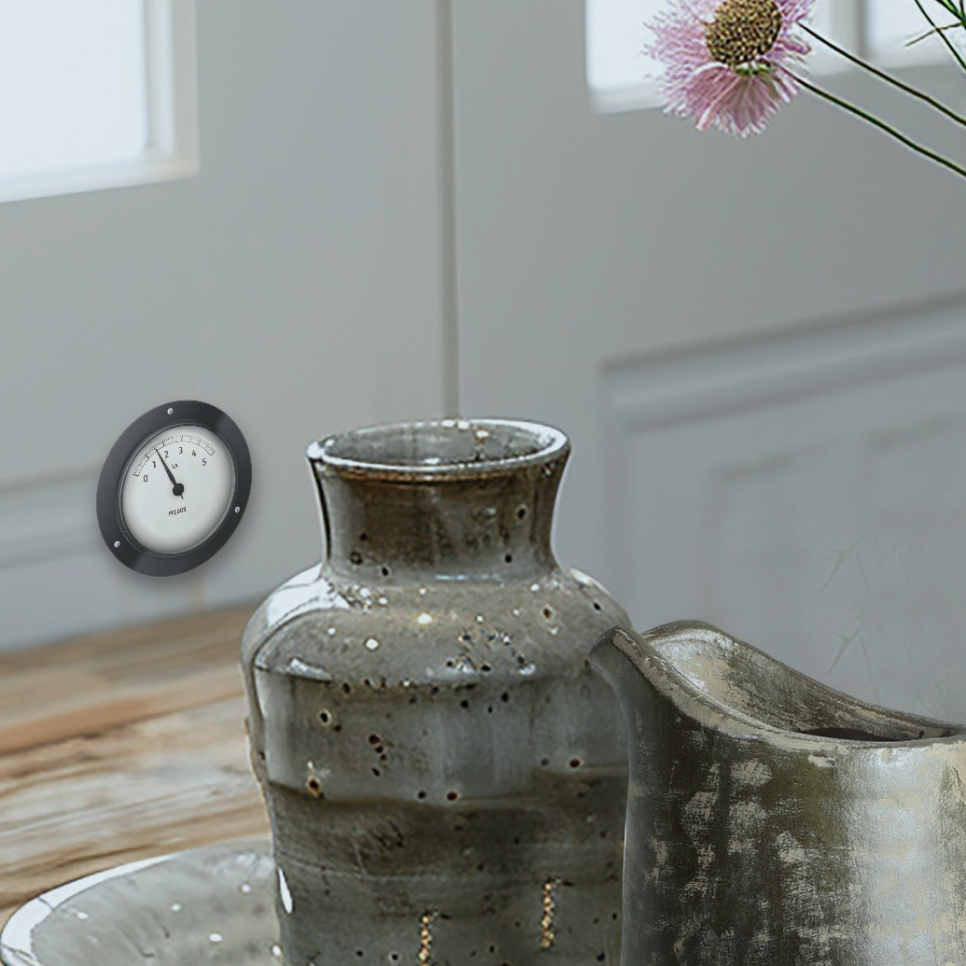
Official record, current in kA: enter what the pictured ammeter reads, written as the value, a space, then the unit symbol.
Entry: 1.5 kA
